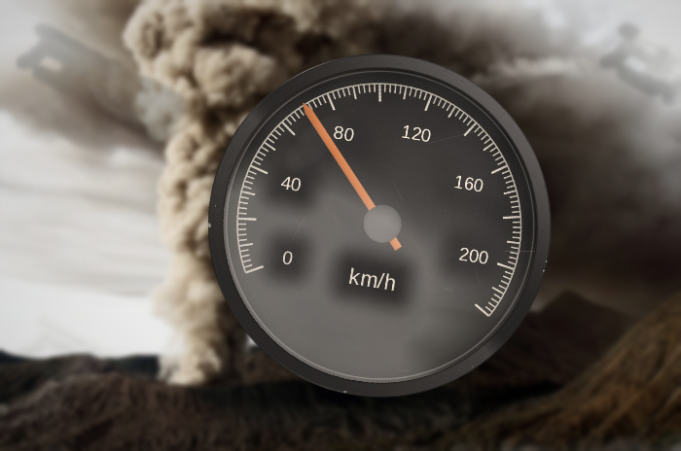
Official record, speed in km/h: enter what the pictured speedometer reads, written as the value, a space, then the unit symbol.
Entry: 70 km/h
